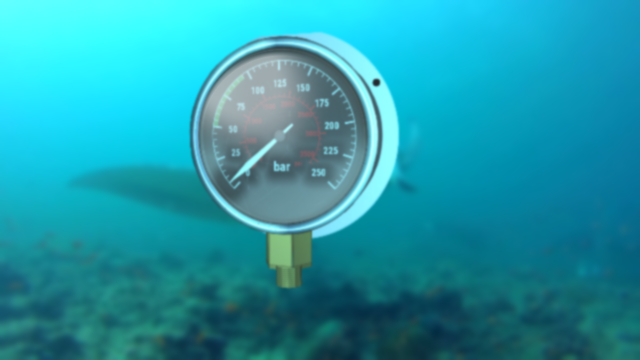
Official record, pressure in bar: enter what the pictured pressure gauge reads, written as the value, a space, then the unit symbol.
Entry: 5 bar
